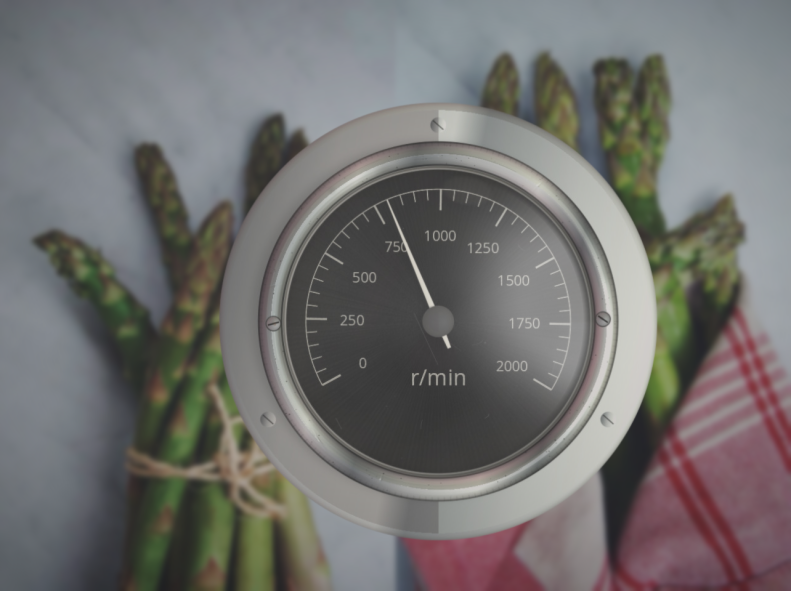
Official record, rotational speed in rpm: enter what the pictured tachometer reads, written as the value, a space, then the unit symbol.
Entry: 800 rpm
